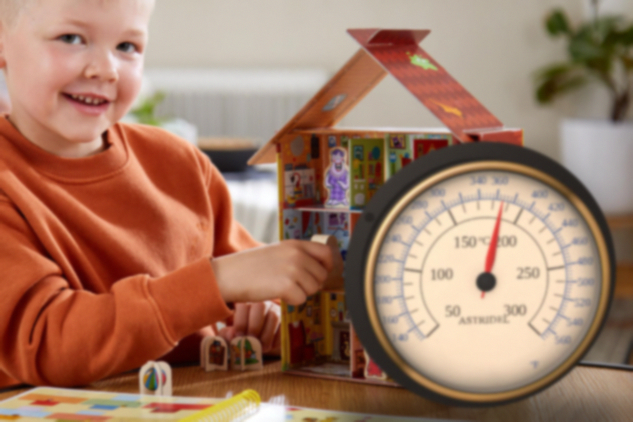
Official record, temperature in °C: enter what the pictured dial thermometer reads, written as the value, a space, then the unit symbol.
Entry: 185 °C
